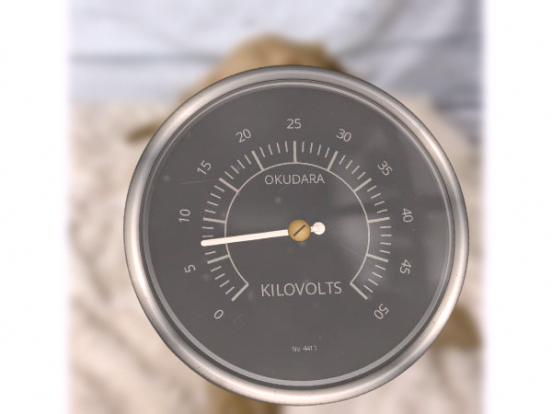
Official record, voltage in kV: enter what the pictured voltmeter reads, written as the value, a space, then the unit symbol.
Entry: 7 kV
